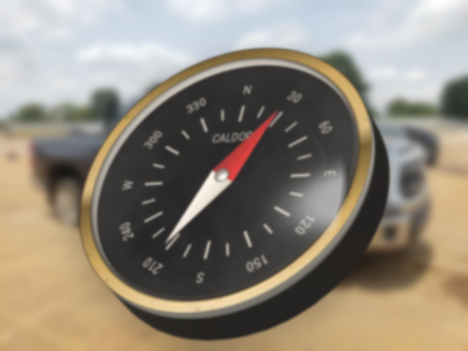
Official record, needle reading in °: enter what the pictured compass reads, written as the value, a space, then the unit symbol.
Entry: 30 °
